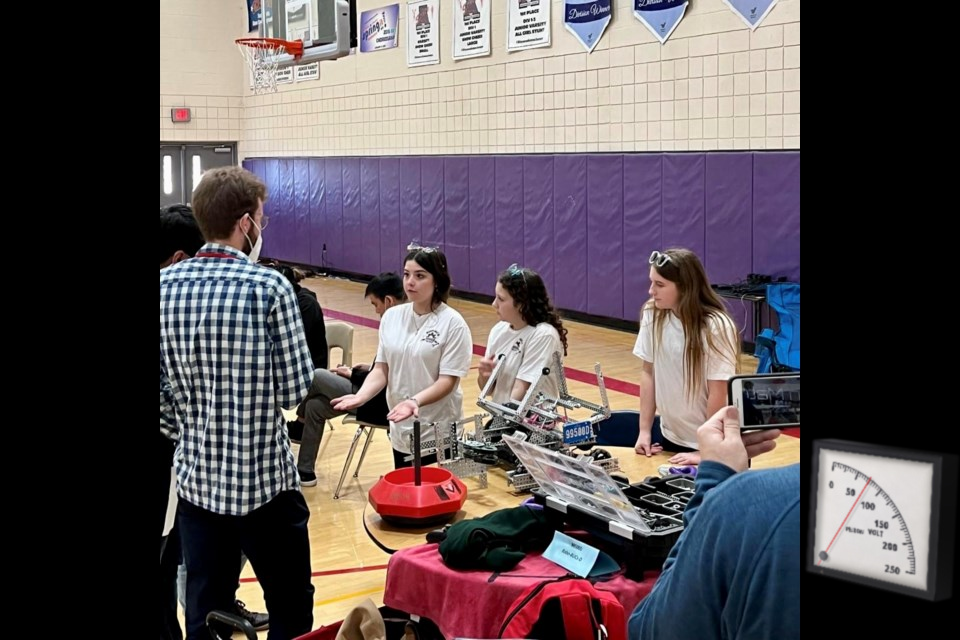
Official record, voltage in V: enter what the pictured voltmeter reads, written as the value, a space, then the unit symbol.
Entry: 75 V
